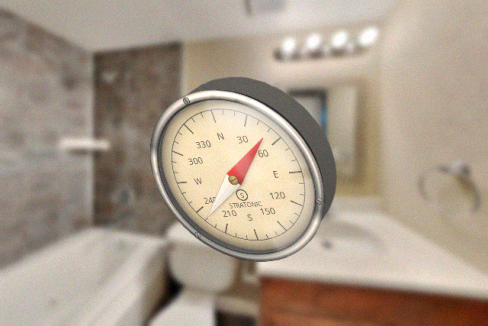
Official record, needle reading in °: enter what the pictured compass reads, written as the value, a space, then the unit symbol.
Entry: 50 °
